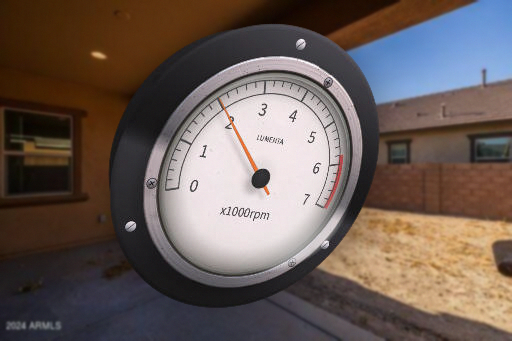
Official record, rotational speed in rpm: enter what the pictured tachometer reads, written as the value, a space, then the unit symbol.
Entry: 2000 rpm
